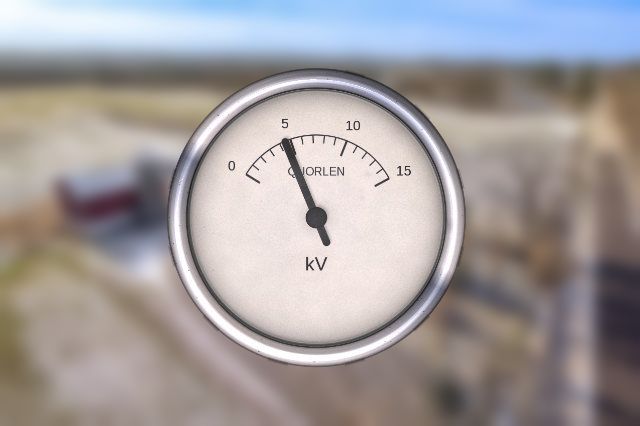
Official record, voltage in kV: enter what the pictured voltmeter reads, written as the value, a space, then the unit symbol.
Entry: 4.5 kV
